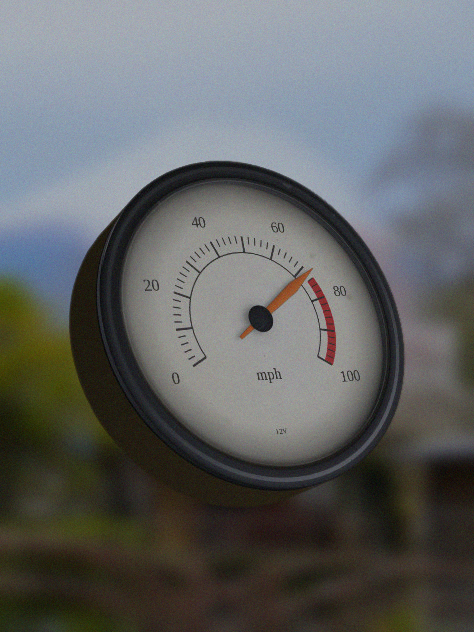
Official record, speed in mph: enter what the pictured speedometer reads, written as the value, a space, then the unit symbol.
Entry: 72 mph
